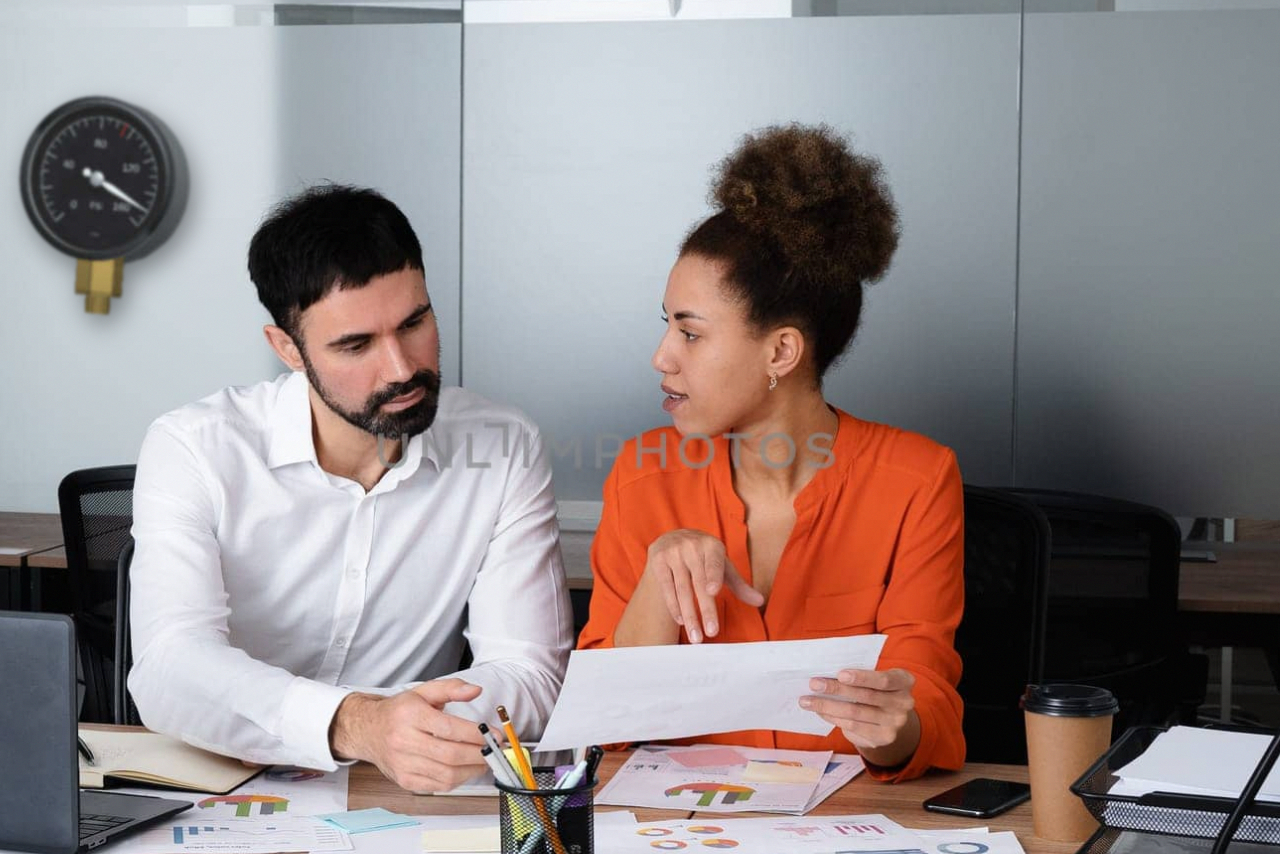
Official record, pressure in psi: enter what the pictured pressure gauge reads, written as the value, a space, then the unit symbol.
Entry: 150 psi
